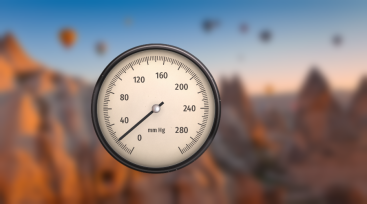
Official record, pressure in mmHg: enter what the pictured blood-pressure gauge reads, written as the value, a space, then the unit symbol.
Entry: 20 mmHg
